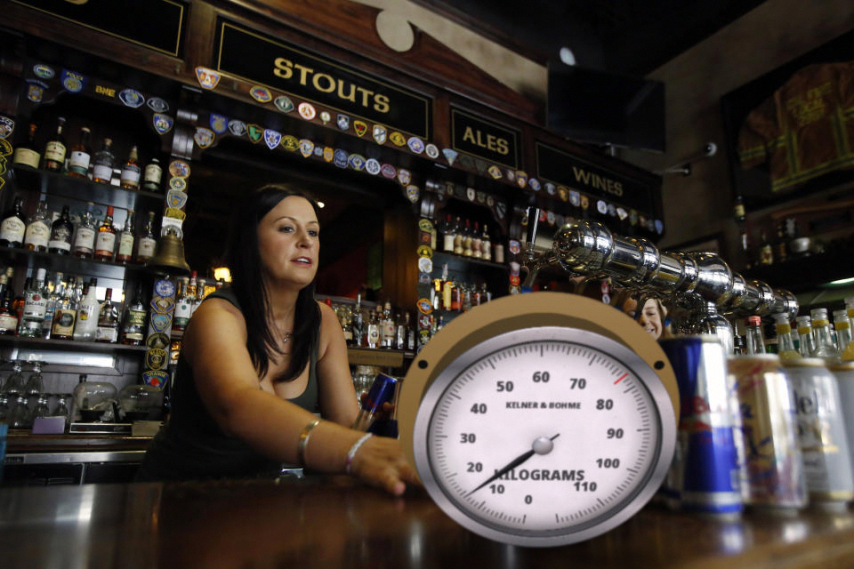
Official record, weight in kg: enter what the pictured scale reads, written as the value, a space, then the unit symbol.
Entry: 15 kg
